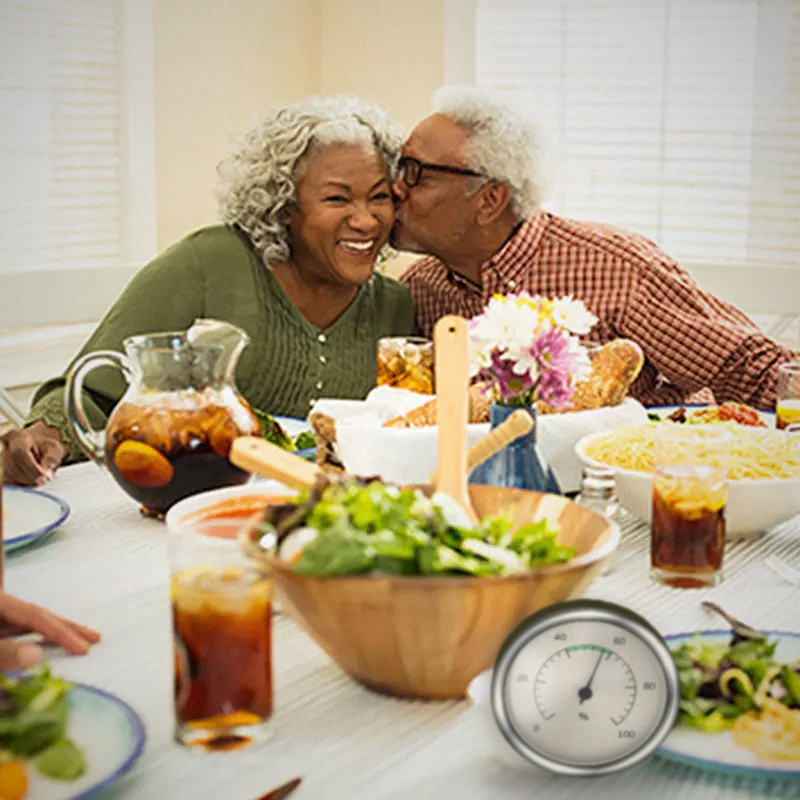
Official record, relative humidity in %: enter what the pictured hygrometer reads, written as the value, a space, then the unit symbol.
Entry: 56 %
